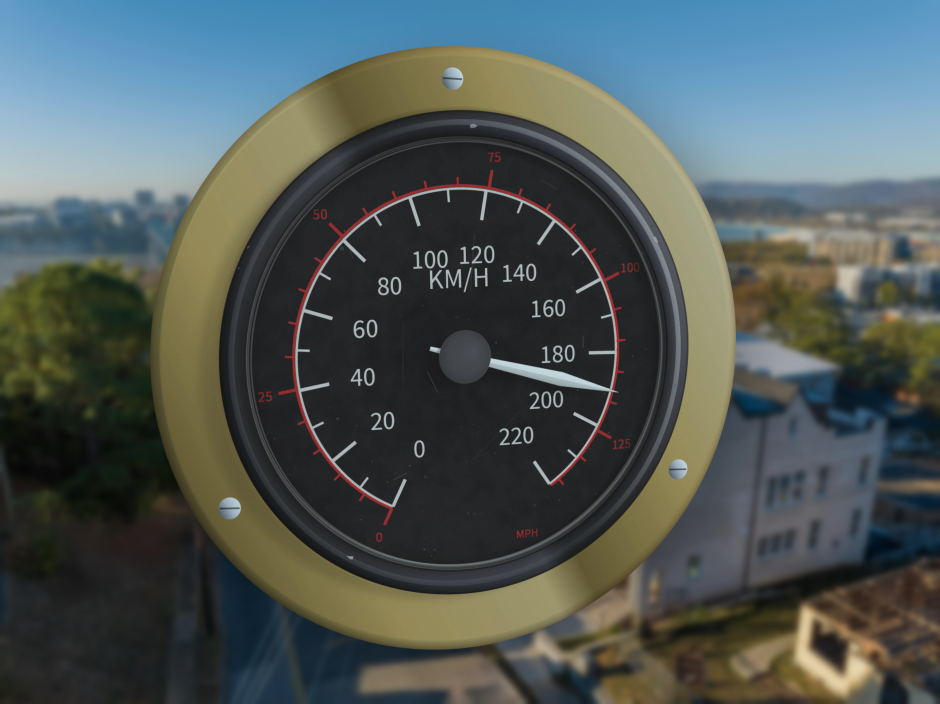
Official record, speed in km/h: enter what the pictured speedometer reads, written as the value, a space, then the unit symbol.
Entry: 190 km/h
